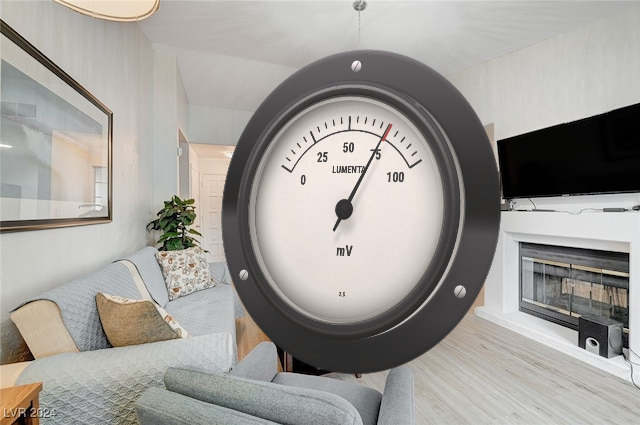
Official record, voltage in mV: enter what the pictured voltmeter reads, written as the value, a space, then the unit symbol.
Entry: 75 mV
